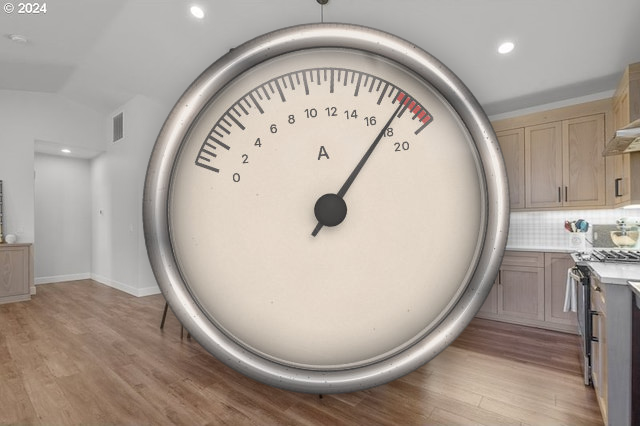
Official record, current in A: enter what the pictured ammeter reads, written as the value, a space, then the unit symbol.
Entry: 17.5 A
